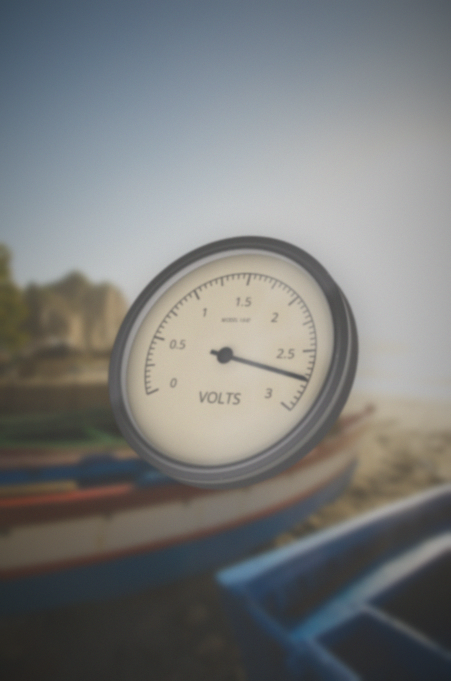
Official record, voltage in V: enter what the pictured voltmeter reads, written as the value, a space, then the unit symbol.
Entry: 2.75 V
